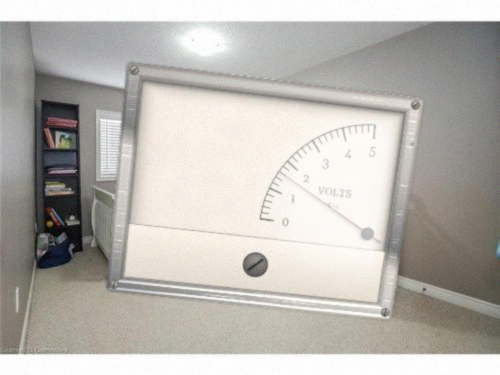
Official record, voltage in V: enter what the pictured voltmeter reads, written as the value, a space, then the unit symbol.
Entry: 1.6 V
